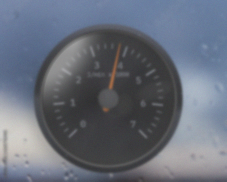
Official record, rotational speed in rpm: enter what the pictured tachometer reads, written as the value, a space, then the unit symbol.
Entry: 3800 rpm
